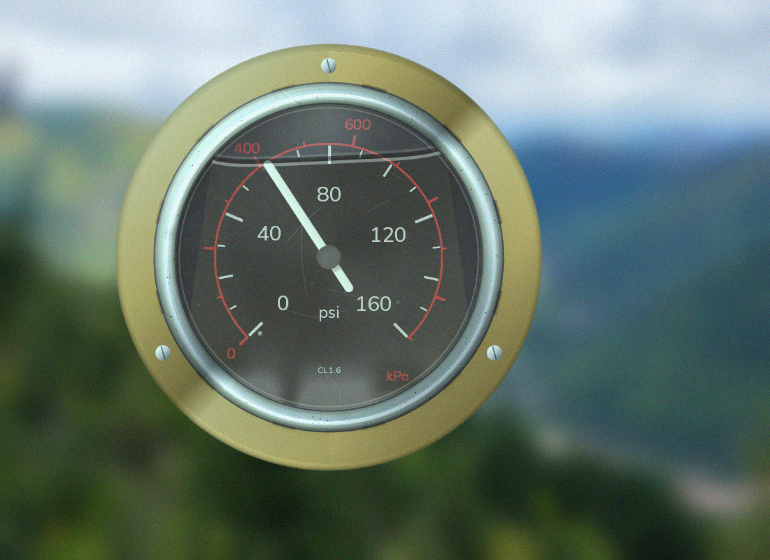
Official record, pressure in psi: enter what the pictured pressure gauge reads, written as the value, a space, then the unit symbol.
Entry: 60 psi
